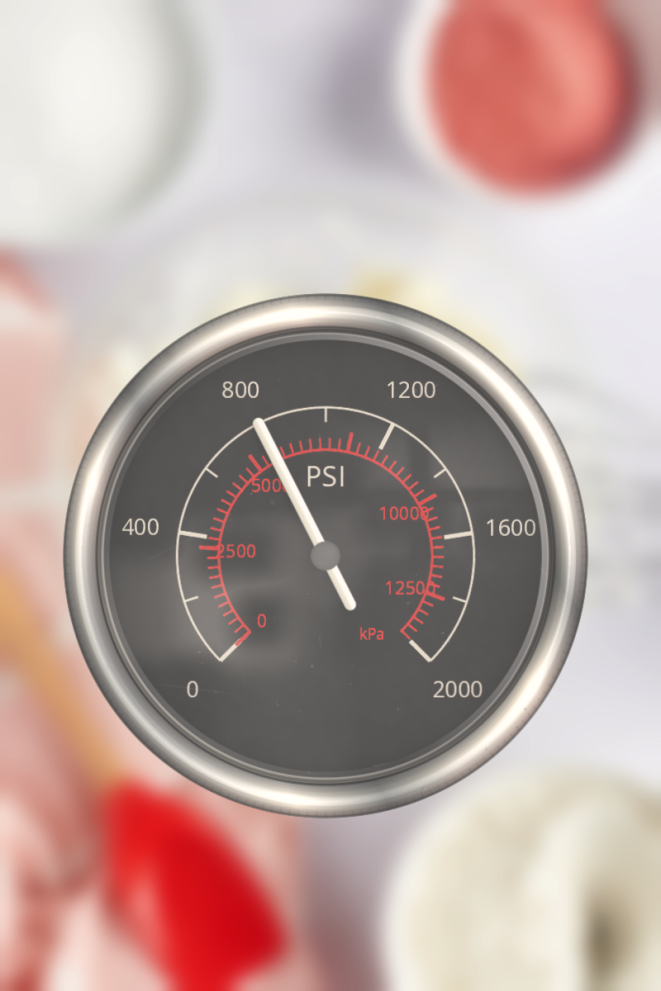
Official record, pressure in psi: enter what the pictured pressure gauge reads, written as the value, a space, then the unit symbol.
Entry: 800 psi
